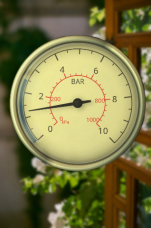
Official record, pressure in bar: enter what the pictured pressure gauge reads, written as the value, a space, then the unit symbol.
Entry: 1.25 bar
